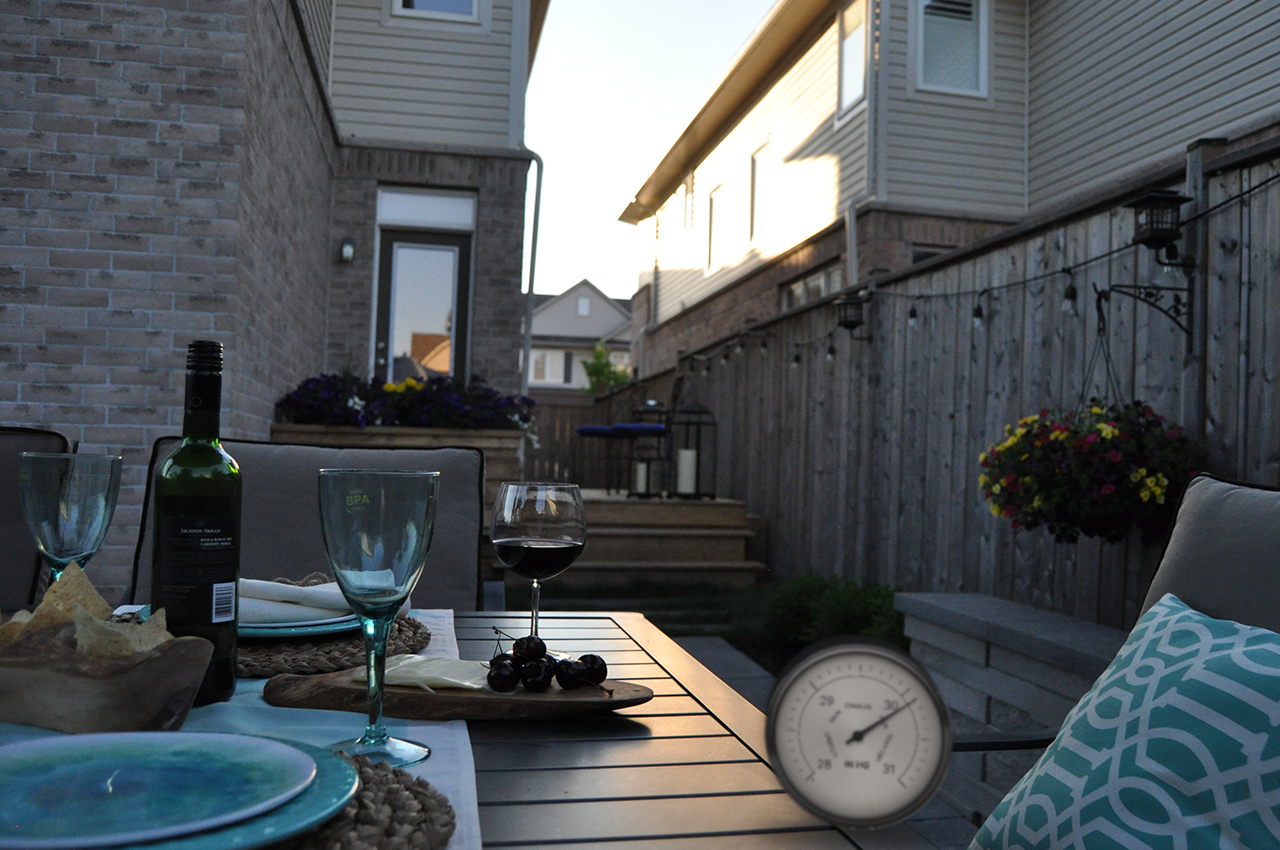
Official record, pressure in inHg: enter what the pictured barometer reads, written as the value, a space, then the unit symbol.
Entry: 30.1 inHg
